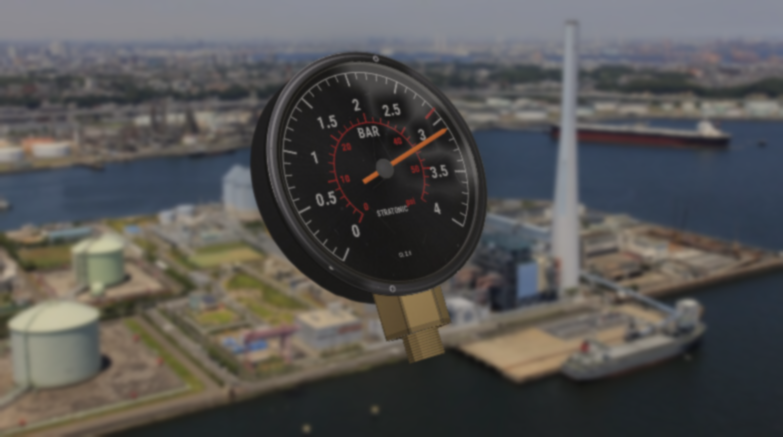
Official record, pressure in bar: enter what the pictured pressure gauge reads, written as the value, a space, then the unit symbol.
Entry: 3.1 bar
